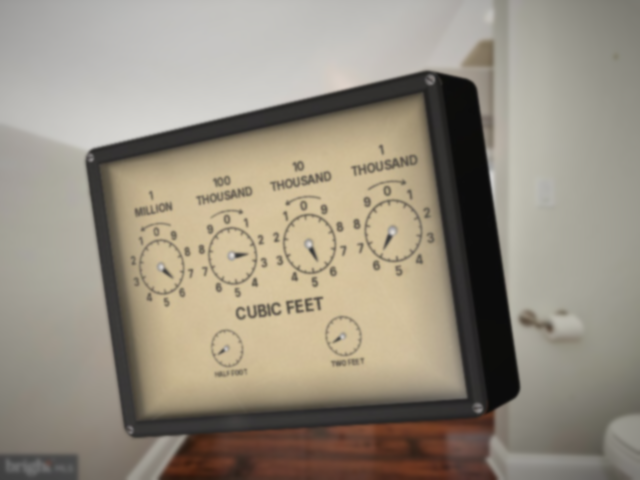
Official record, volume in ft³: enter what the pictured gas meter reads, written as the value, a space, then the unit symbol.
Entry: 625600 ft³
